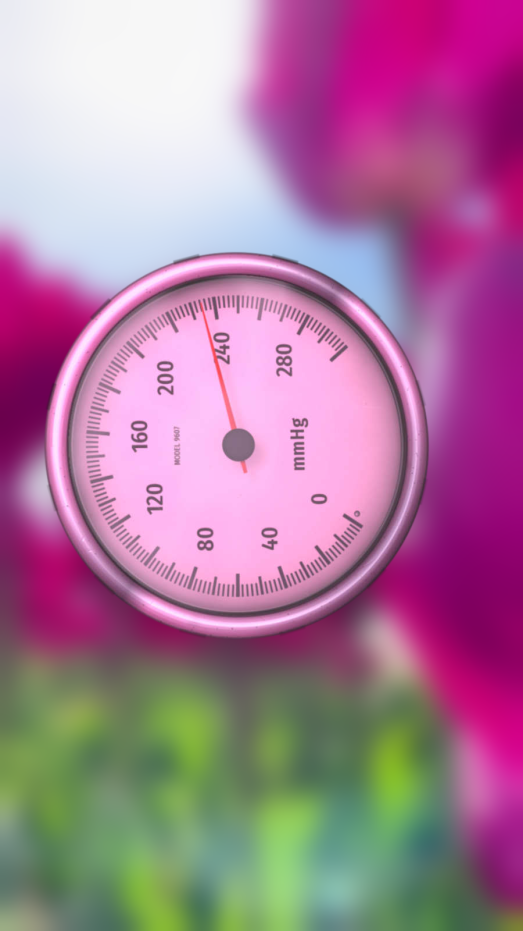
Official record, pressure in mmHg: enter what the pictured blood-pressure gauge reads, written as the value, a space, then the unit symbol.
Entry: 234 mmHg
